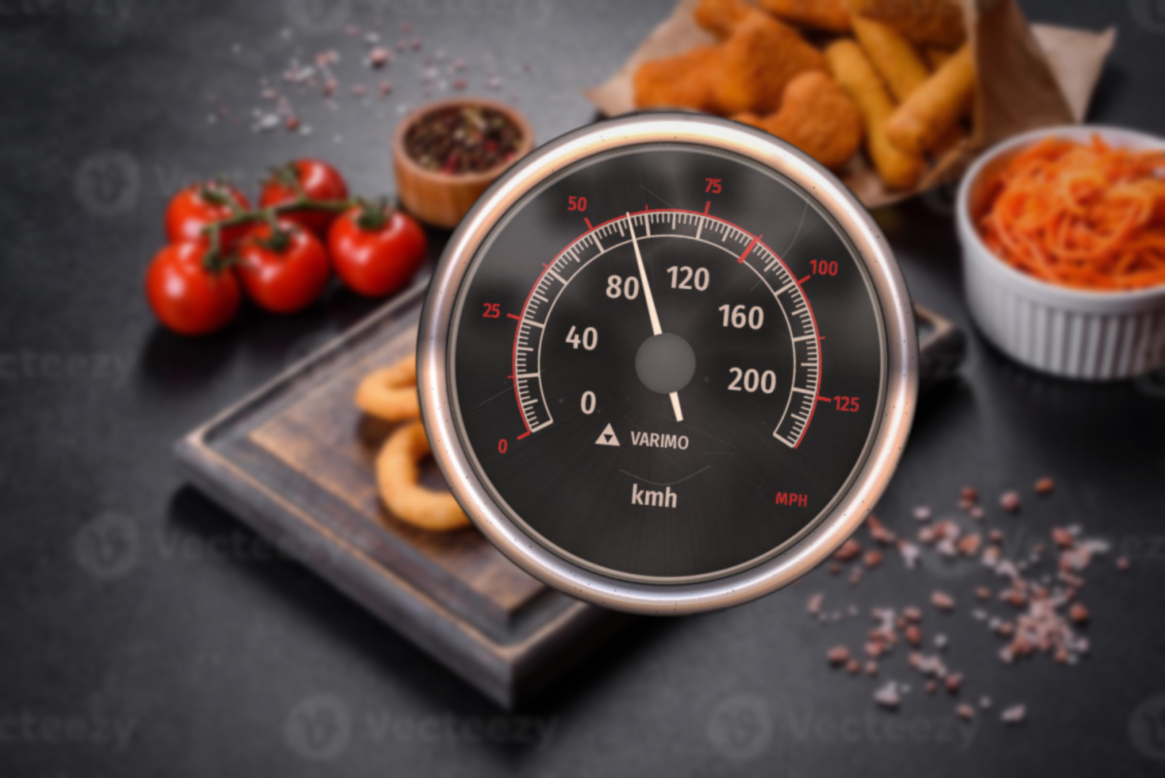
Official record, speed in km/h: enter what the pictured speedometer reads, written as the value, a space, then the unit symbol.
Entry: 94 km/h
